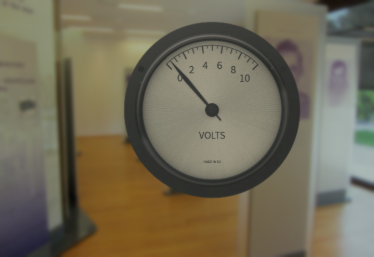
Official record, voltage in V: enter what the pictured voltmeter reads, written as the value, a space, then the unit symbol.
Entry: 0.5 V
